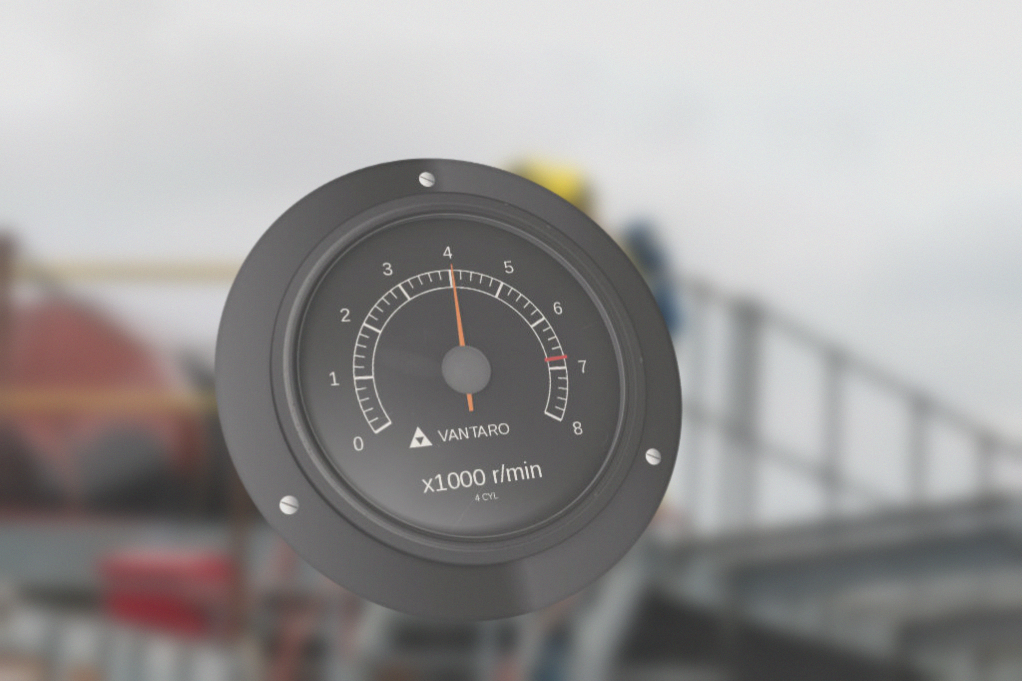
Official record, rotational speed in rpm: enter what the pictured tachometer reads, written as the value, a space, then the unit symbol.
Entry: 4000 rpm
